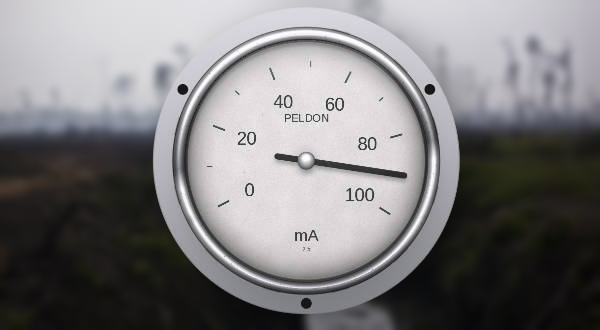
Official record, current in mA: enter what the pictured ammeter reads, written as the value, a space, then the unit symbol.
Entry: 90 mA
